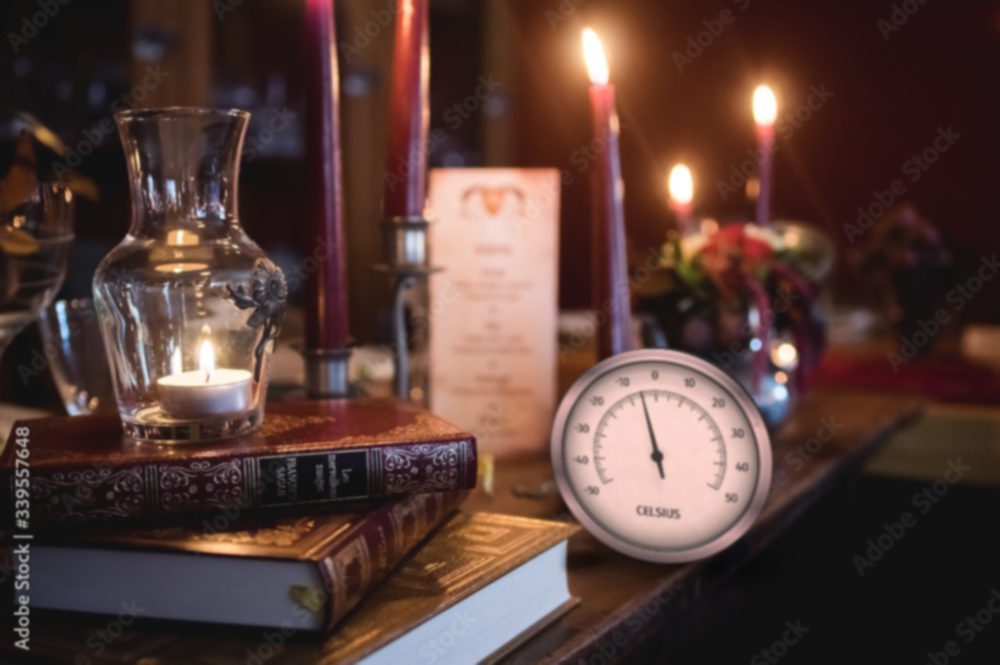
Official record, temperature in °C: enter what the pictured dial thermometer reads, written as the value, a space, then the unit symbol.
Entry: -5 °C
